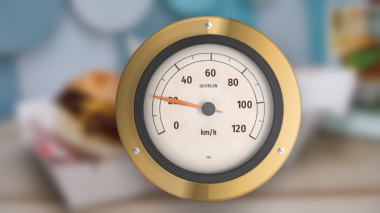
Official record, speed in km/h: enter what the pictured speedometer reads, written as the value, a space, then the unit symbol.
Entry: 20 km/h
